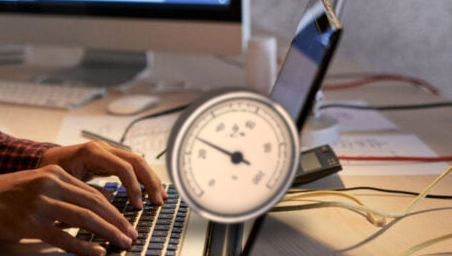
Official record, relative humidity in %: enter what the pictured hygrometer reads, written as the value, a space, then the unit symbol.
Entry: 28 %
